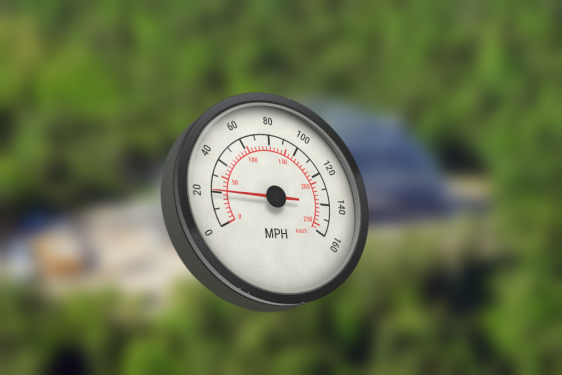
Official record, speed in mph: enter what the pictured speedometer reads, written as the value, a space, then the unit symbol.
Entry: 20 mph
